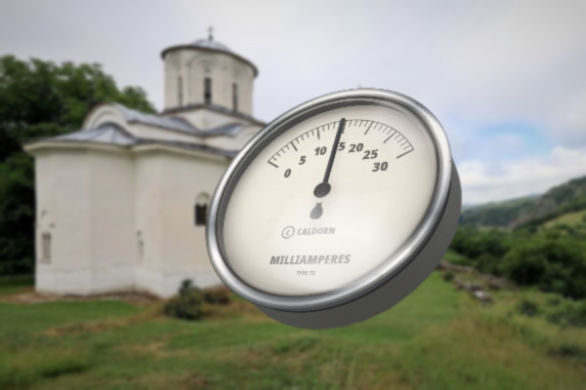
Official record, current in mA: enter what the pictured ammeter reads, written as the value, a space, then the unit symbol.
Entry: 15 mA
